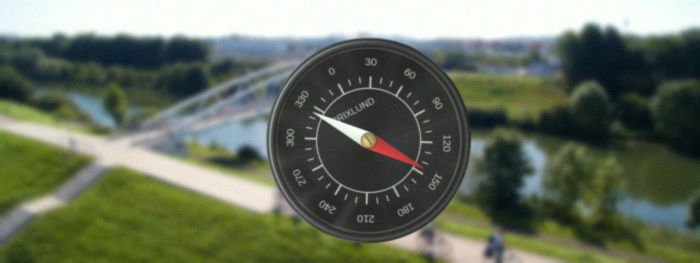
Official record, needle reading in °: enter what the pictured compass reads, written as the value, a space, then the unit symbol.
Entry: 145 °
